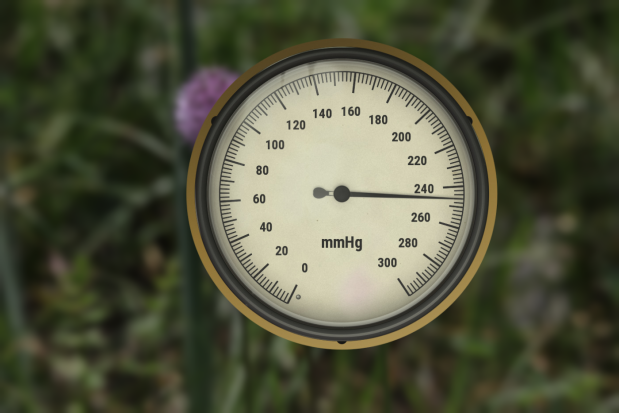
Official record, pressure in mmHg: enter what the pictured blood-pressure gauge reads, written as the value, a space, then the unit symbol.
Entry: 246 mmHg
